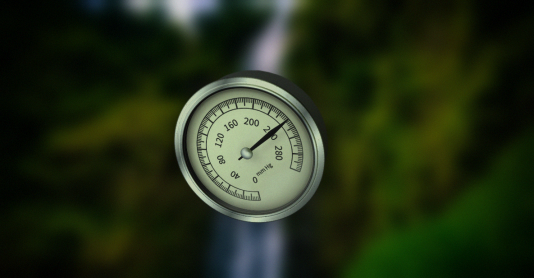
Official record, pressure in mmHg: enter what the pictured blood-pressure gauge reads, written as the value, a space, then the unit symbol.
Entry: 240 mmHg
